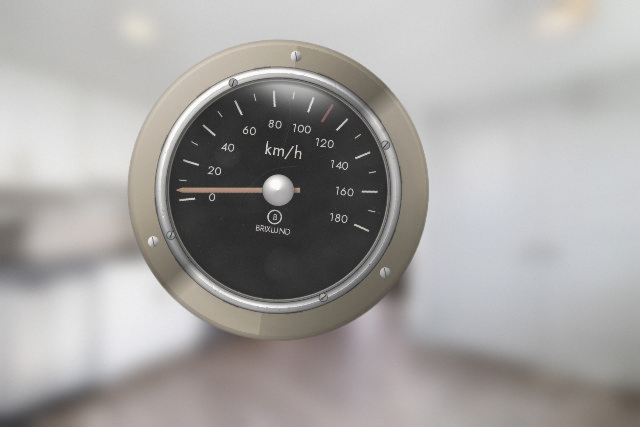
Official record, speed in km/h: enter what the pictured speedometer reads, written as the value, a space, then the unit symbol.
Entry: 5 km/h
